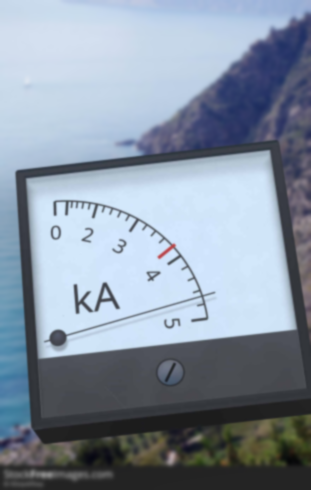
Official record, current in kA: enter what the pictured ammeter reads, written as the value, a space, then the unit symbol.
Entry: 4.7 kA
